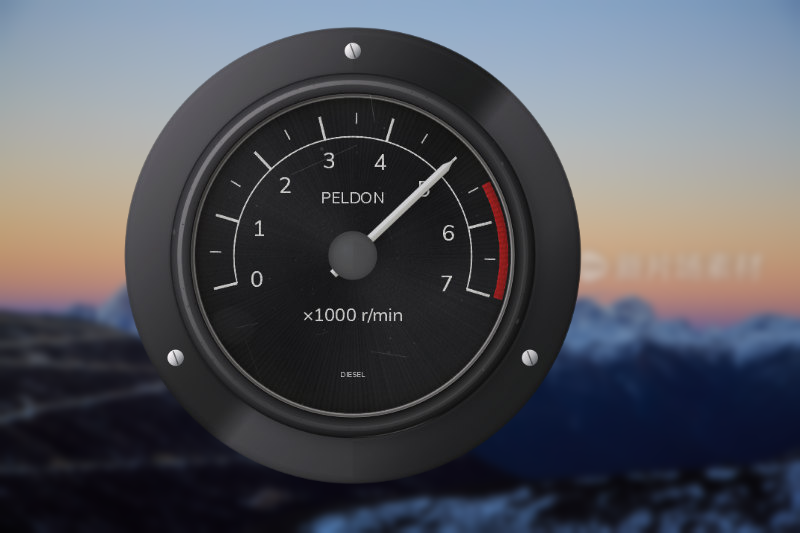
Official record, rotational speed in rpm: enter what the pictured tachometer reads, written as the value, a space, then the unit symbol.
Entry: 5000 rpm
